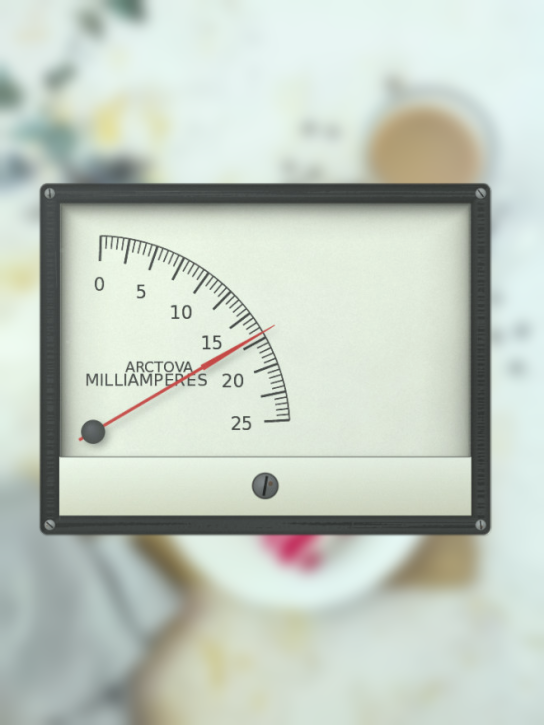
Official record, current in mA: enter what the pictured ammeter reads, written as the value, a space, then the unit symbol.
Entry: 17 mA
